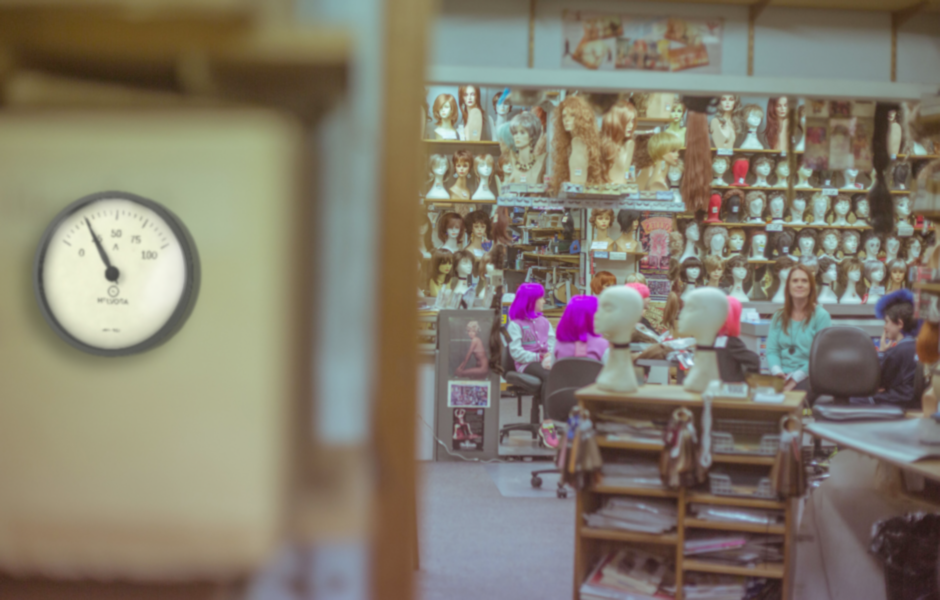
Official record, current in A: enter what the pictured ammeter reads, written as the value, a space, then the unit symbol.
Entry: 25 A
